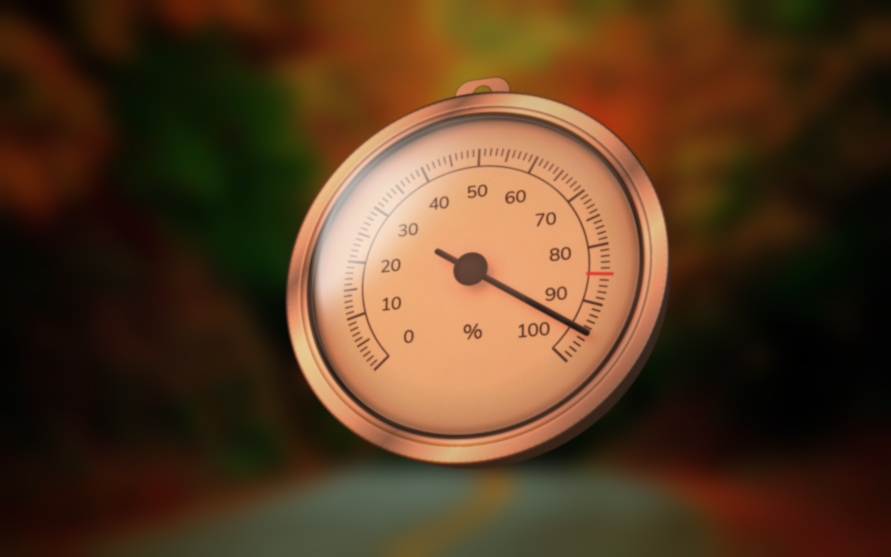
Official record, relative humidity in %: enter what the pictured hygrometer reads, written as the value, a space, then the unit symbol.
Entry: 95 %
